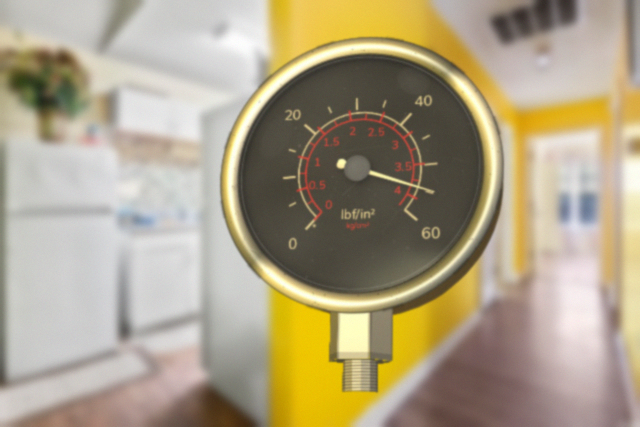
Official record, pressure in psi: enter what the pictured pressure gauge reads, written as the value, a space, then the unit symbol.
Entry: 55 psi
